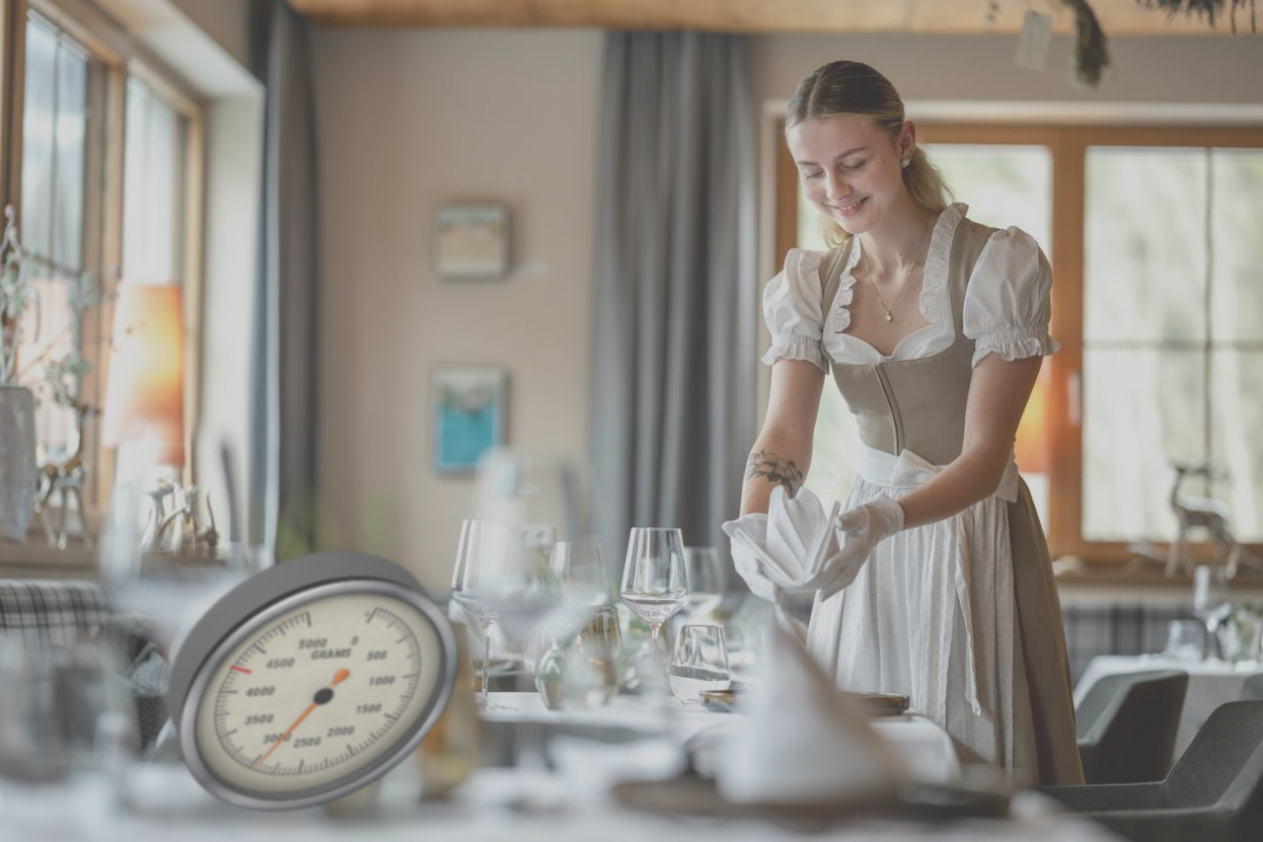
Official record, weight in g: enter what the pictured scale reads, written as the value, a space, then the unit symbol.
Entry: 3000 g
